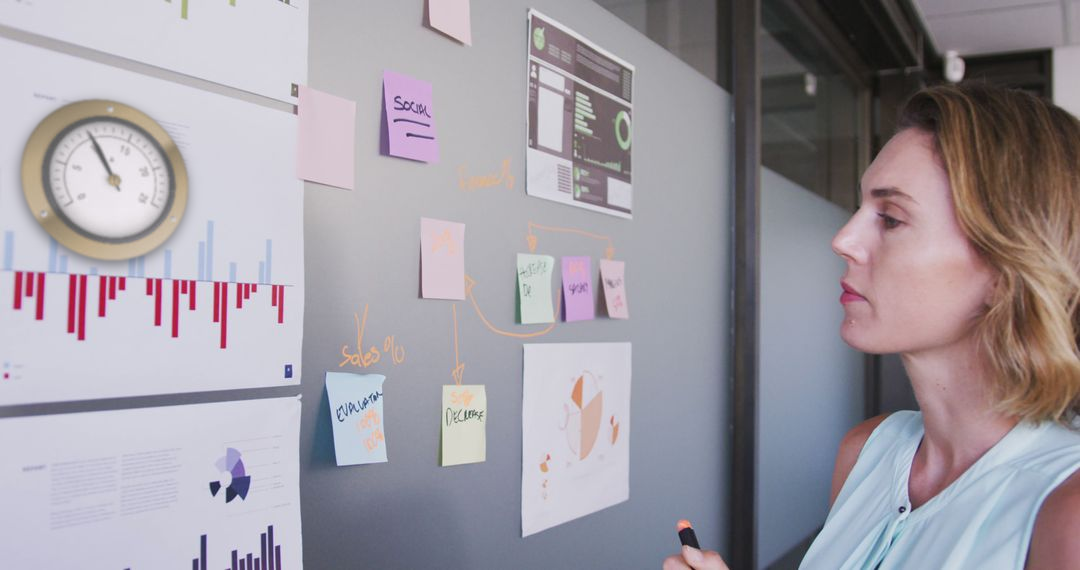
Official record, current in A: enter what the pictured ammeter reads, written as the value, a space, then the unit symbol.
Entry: 10 A
